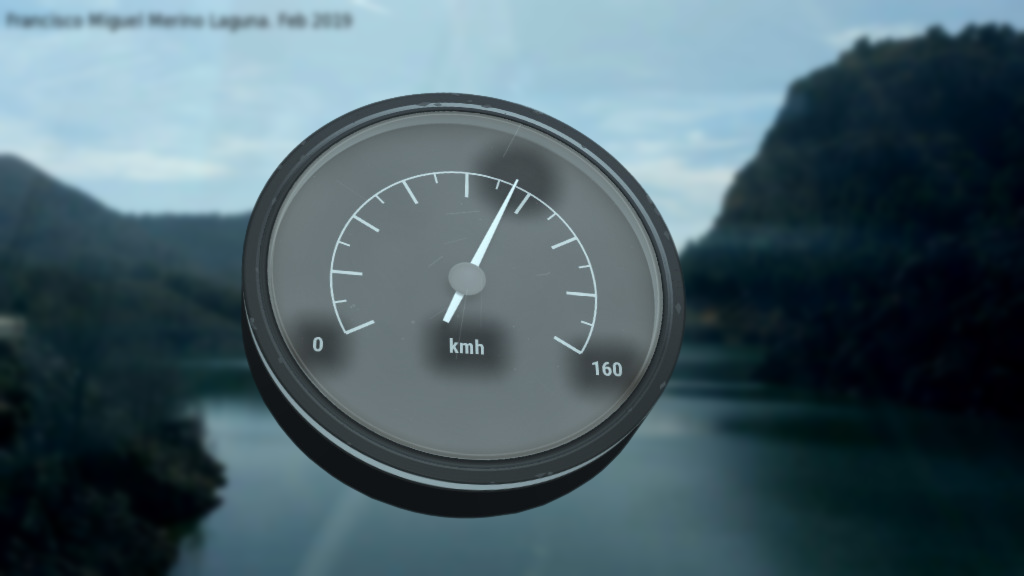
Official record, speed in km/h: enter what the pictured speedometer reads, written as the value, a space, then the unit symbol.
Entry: 95 km/h
